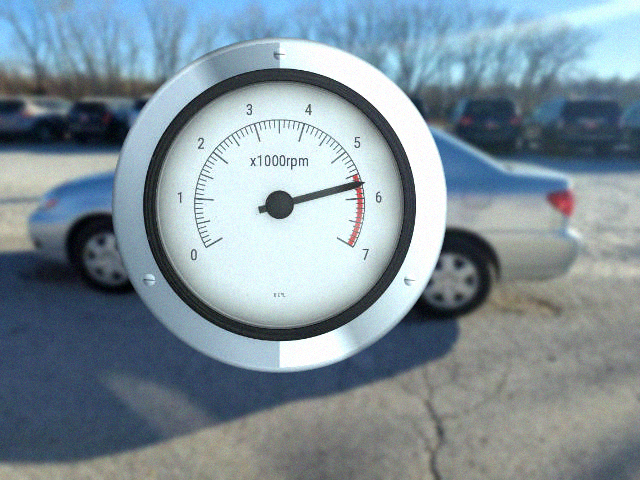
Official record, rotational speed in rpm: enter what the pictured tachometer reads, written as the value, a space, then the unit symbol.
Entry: 5700 rpm
